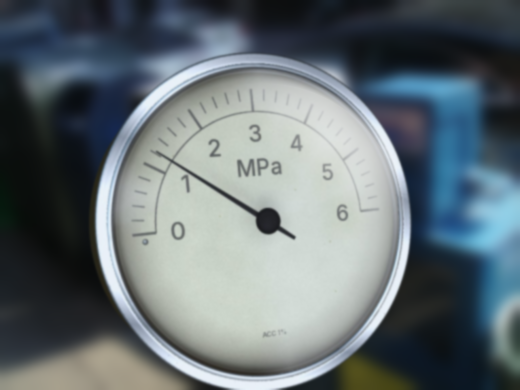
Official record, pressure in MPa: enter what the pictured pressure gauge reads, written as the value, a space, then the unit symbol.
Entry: 1.2 MPa
